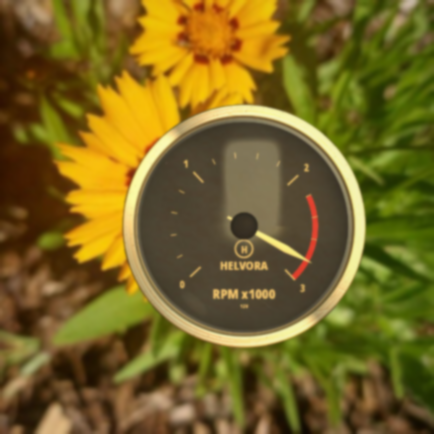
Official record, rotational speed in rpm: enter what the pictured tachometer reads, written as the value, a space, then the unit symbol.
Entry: 2800 rpm
